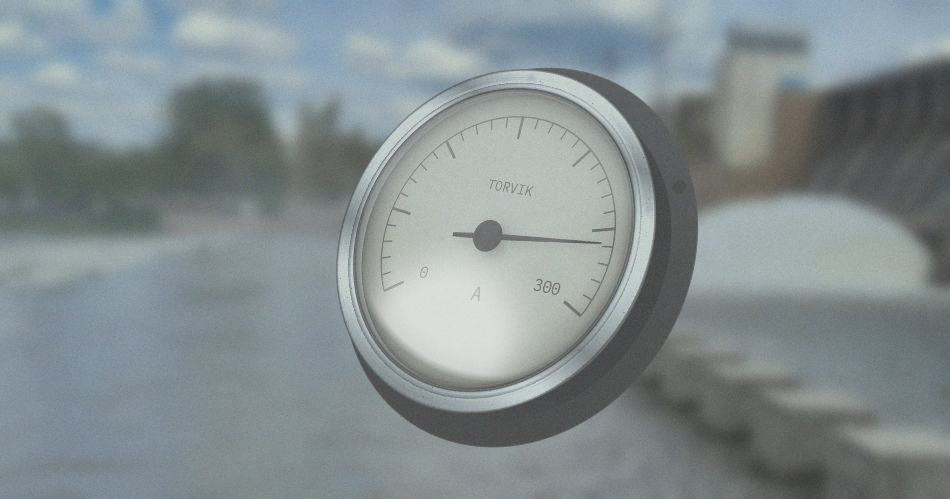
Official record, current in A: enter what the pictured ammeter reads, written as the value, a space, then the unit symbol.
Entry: 260 A
